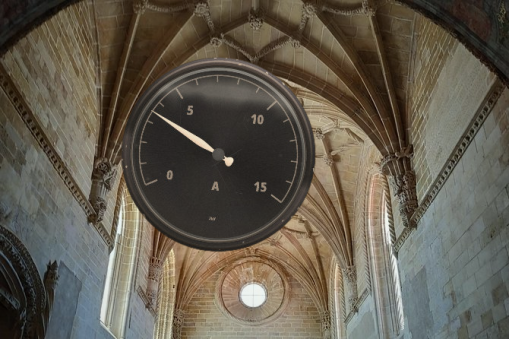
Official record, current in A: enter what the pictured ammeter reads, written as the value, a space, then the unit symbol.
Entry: 3.5 A
